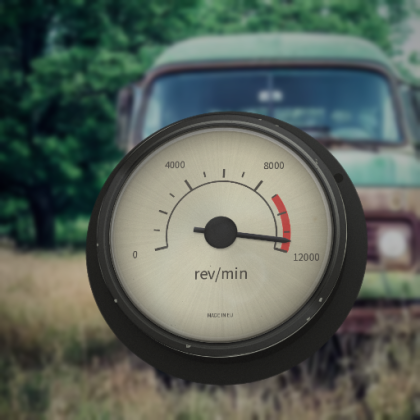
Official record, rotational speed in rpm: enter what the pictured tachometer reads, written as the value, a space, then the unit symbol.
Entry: 11500 rpm
